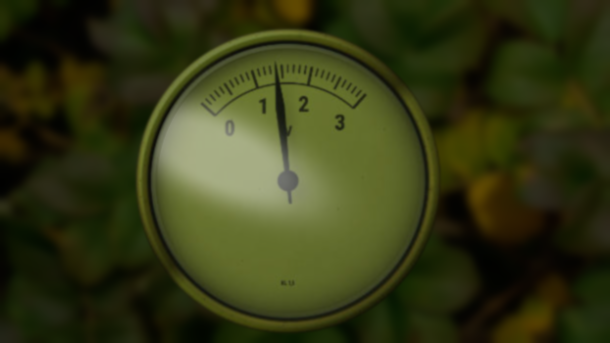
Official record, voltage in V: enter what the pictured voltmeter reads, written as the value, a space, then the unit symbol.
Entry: 1.4 V
